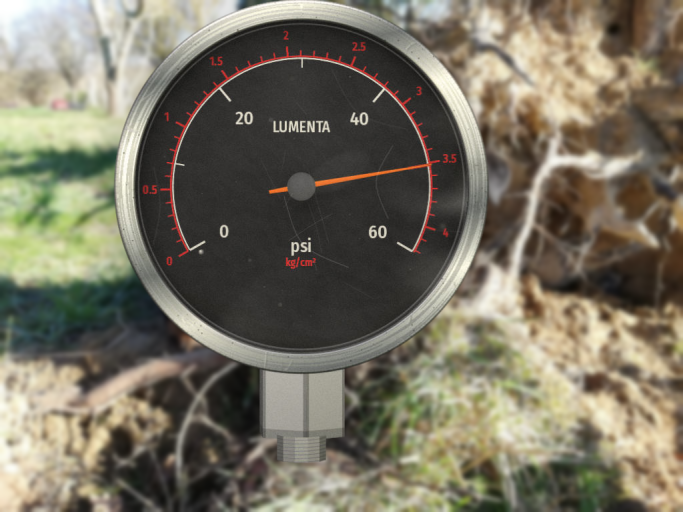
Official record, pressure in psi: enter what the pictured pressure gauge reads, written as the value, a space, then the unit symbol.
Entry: 50 psi
